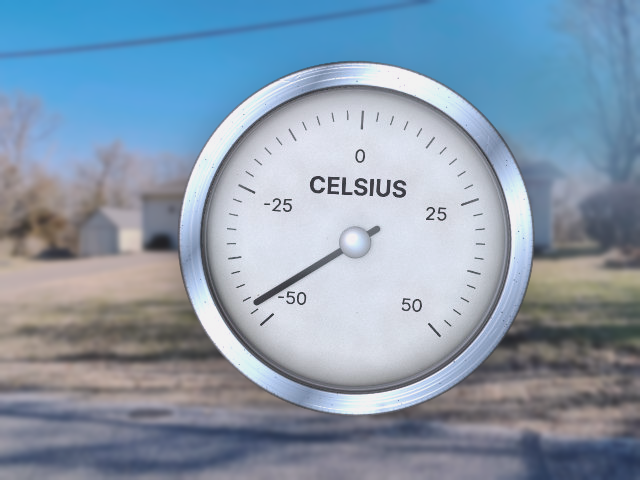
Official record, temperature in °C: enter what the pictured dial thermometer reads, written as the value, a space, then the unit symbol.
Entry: -46.25 °C
